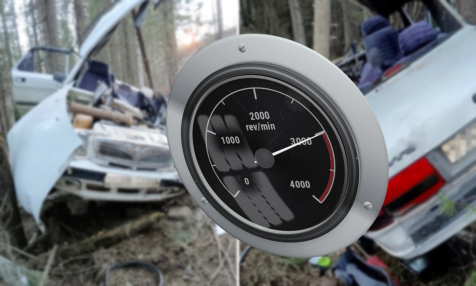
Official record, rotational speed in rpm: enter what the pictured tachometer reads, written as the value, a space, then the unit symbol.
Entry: 3000 rpm
